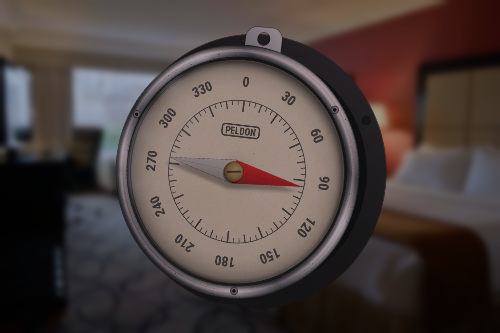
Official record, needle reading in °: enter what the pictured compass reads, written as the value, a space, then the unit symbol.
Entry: 95 °
